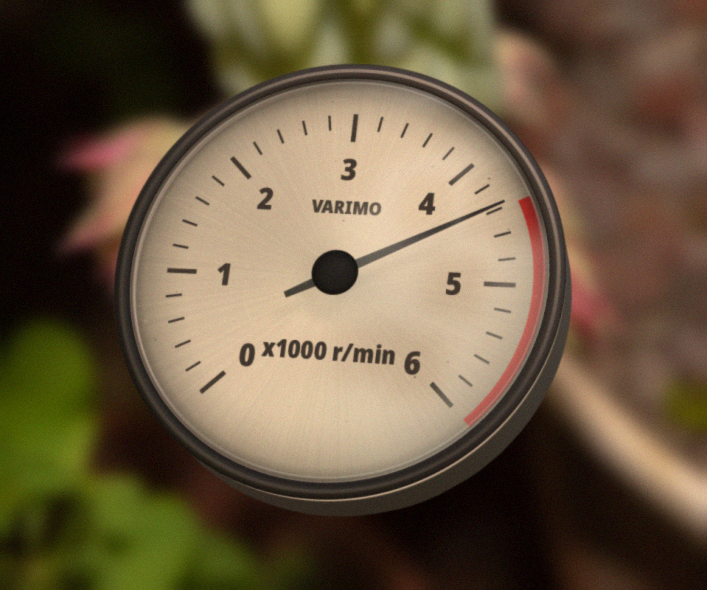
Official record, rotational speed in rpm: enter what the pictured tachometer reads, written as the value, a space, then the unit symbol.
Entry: 4400 rpm
